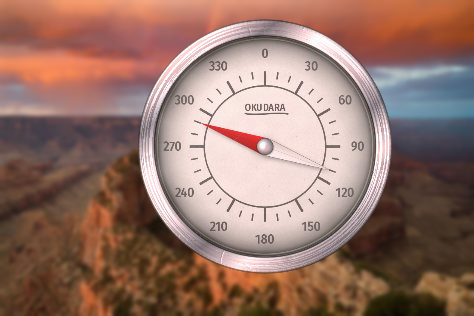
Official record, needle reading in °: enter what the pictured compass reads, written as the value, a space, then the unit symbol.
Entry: 290 °
